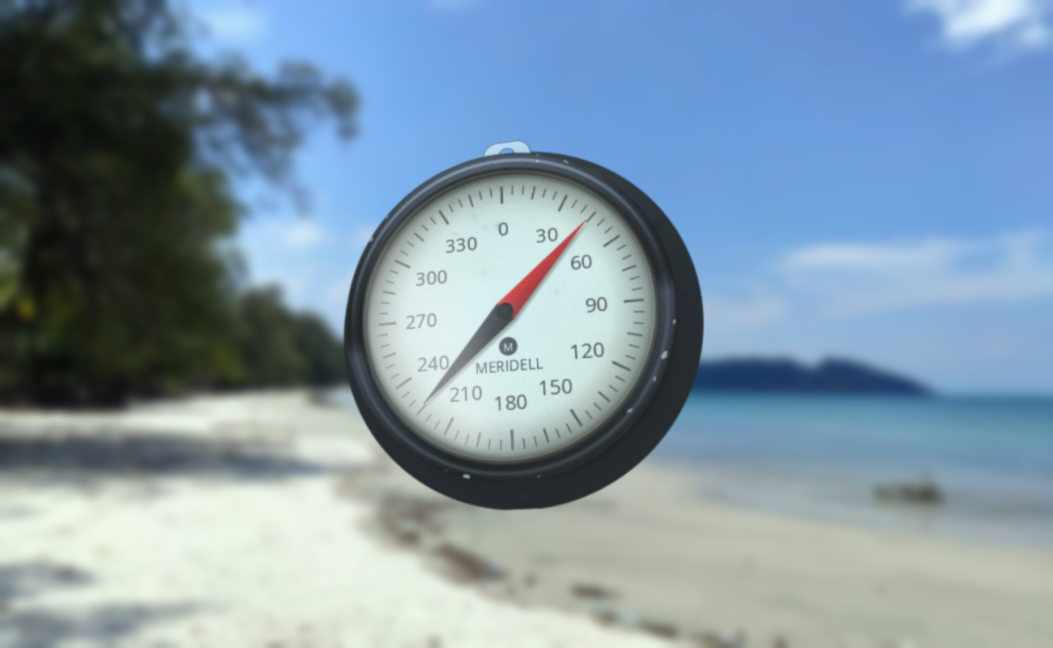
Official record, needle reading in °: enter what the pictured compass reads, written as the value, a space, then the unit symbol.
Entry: 45 °
